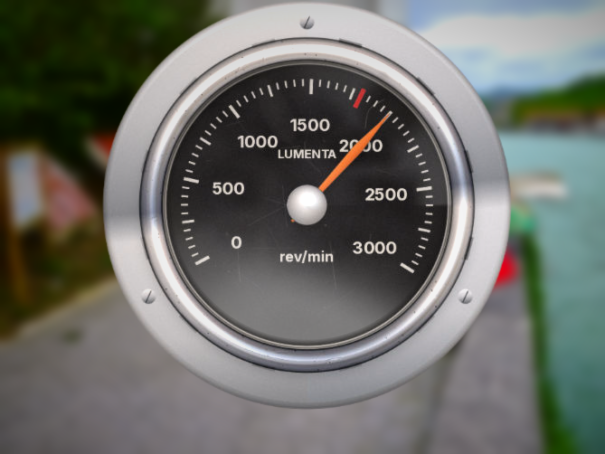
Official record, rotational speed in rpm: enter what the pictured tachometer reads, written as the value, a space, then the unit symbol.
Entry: 2000 rpm
